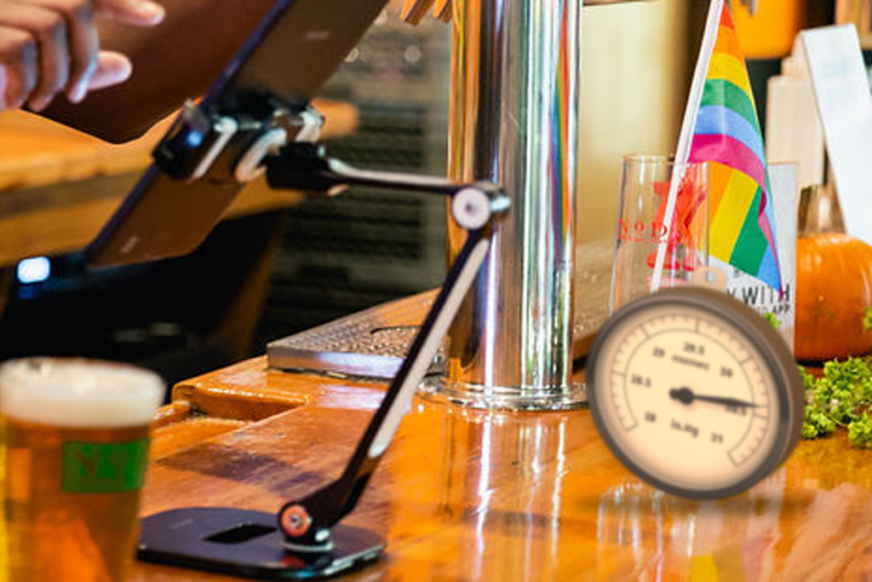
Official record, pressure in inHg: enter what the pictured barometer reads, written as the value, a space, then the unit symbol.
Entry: 30.4 inHg
